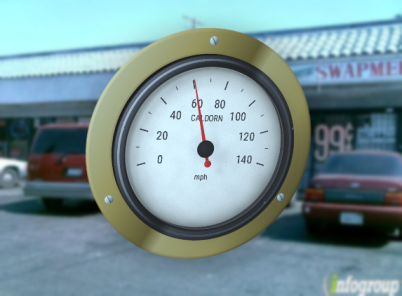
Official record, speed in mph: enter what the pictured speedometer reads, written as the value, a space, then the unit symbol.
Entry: 60 mph
